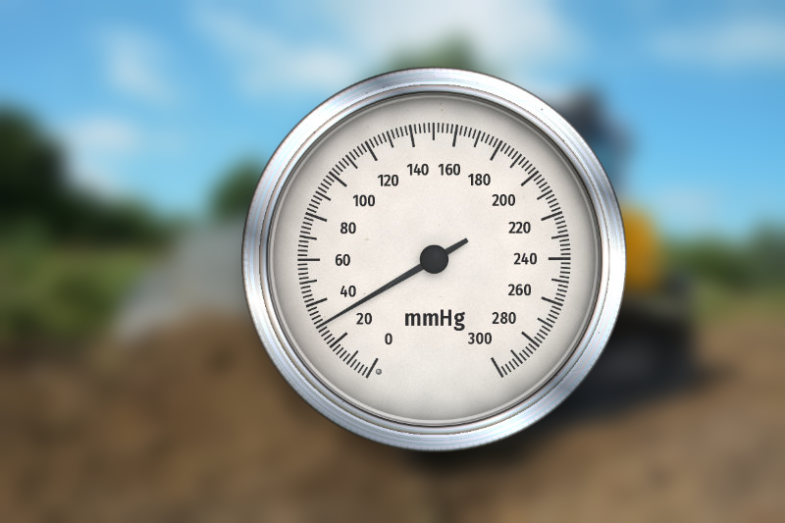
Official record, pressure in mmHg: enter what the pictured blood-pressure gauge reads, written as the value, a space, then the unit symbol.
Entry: 30 mmHg
